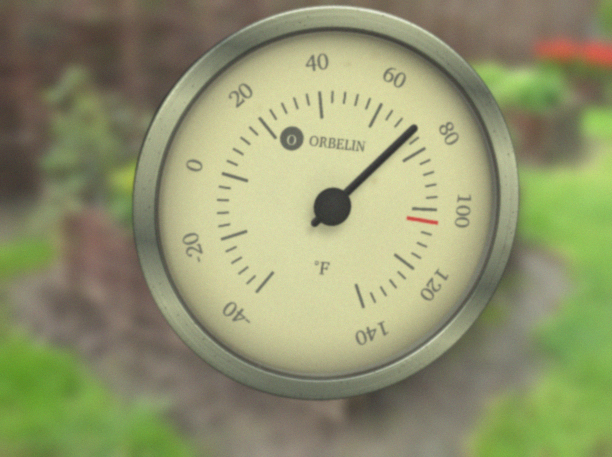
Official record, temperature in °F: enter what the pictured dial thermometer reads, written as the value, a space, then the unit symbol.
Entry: 72 °F
